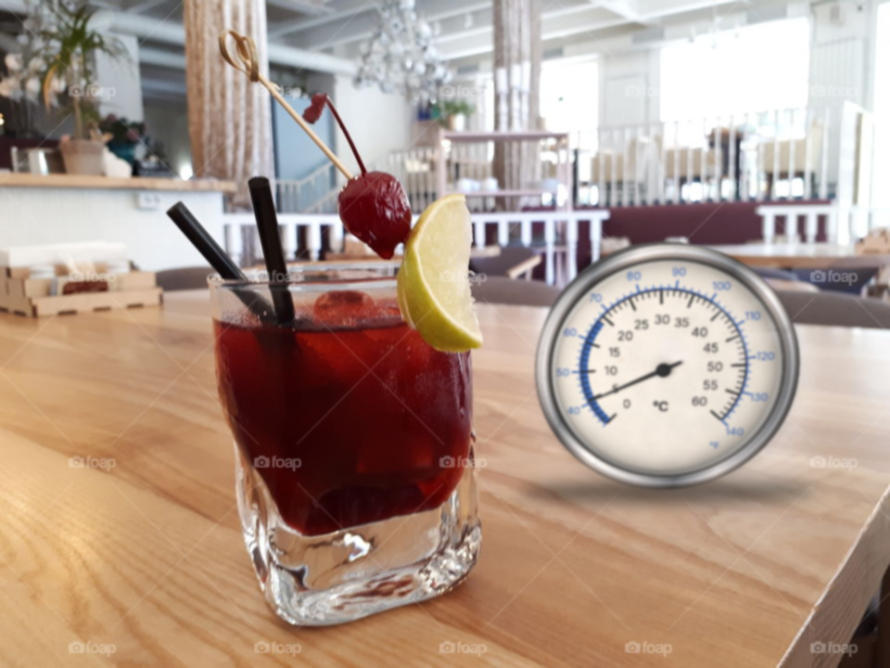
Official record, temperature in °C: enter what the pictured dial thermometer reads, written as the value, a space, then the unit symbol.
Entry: 5 °C
